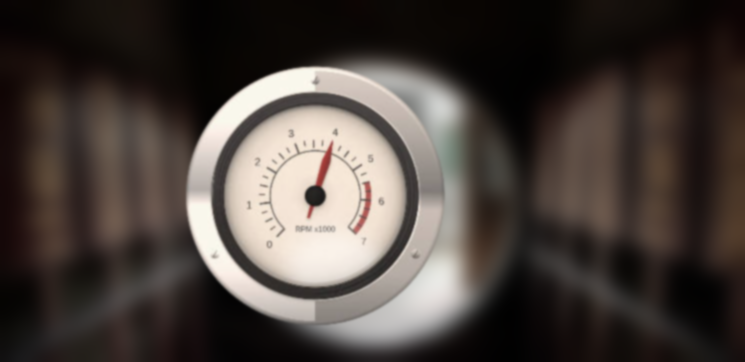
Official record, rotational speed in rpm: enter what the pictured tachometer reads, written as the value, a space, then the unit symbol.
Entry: 4000 rpm
